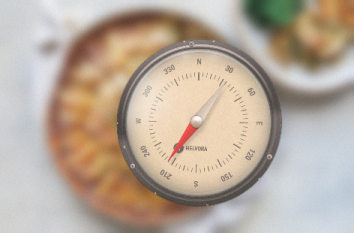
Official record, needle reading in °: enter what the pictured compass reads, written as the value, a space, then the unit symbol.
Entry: 215 °
